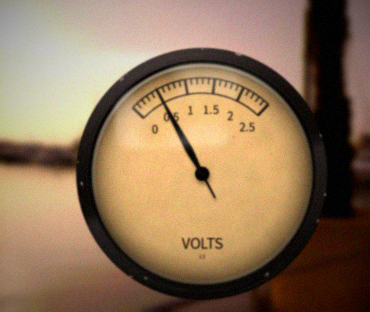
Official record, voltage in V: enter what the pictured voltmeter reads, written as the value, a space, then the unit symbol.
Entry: 0.5 V
